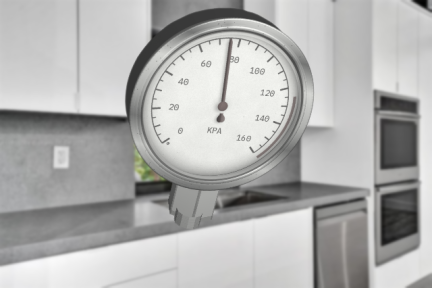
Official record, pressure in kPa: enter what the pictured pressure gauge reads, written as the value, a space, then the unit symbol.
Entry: 75 kPa
